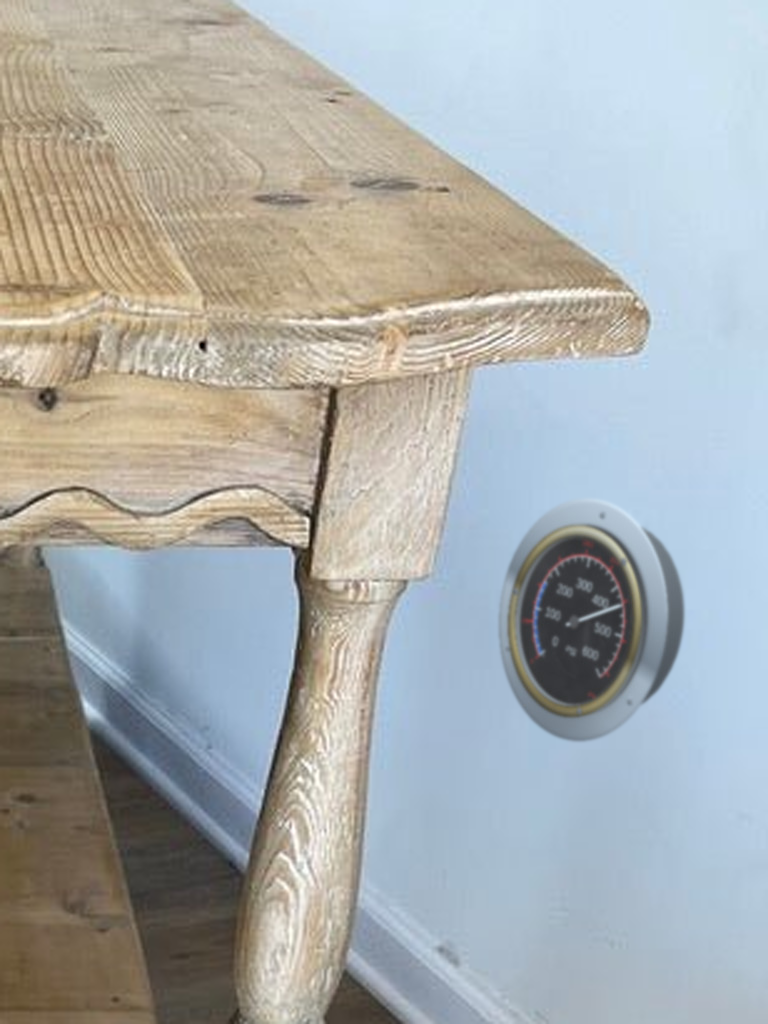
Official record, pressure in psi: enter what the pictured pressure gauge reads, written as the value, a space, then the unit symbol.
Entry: 440 psi
